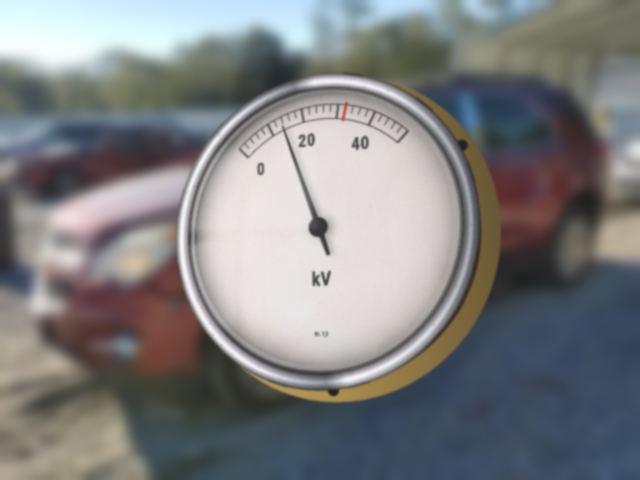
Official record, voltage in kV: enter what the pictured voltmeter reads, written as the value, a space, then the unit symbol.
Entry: 14 kV
